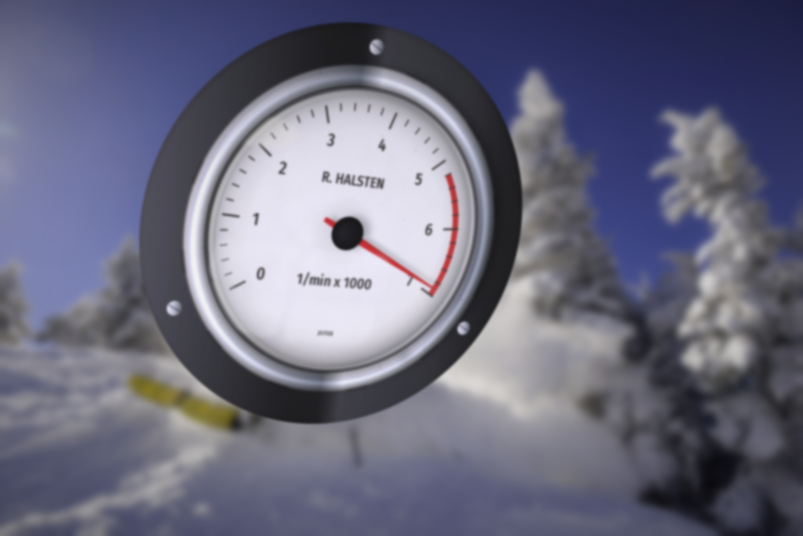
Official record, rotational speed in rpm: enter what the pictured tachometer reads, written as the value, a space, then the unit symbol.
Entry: 6900 rpm
